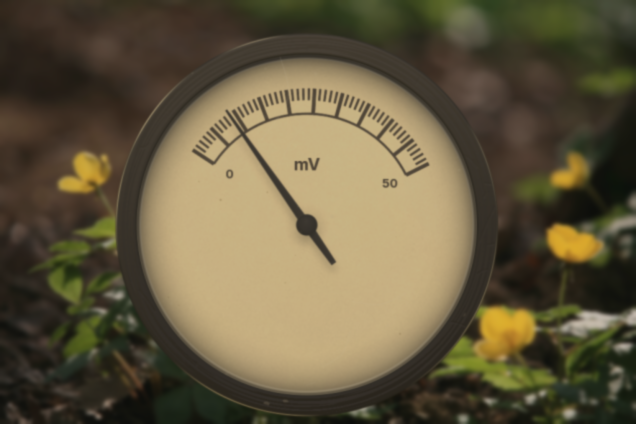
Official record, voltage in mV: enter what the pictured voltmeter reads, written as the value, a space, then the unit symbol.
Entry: 9 mV
